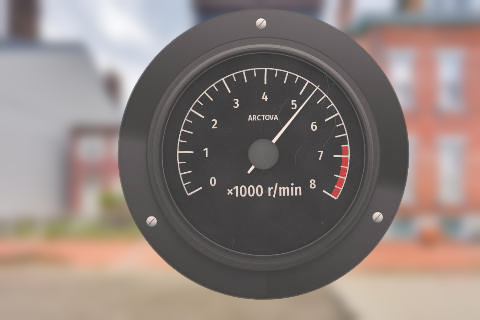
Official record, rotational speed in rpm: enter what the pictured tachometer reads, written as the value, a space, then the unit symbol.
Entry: 5250 rpm
